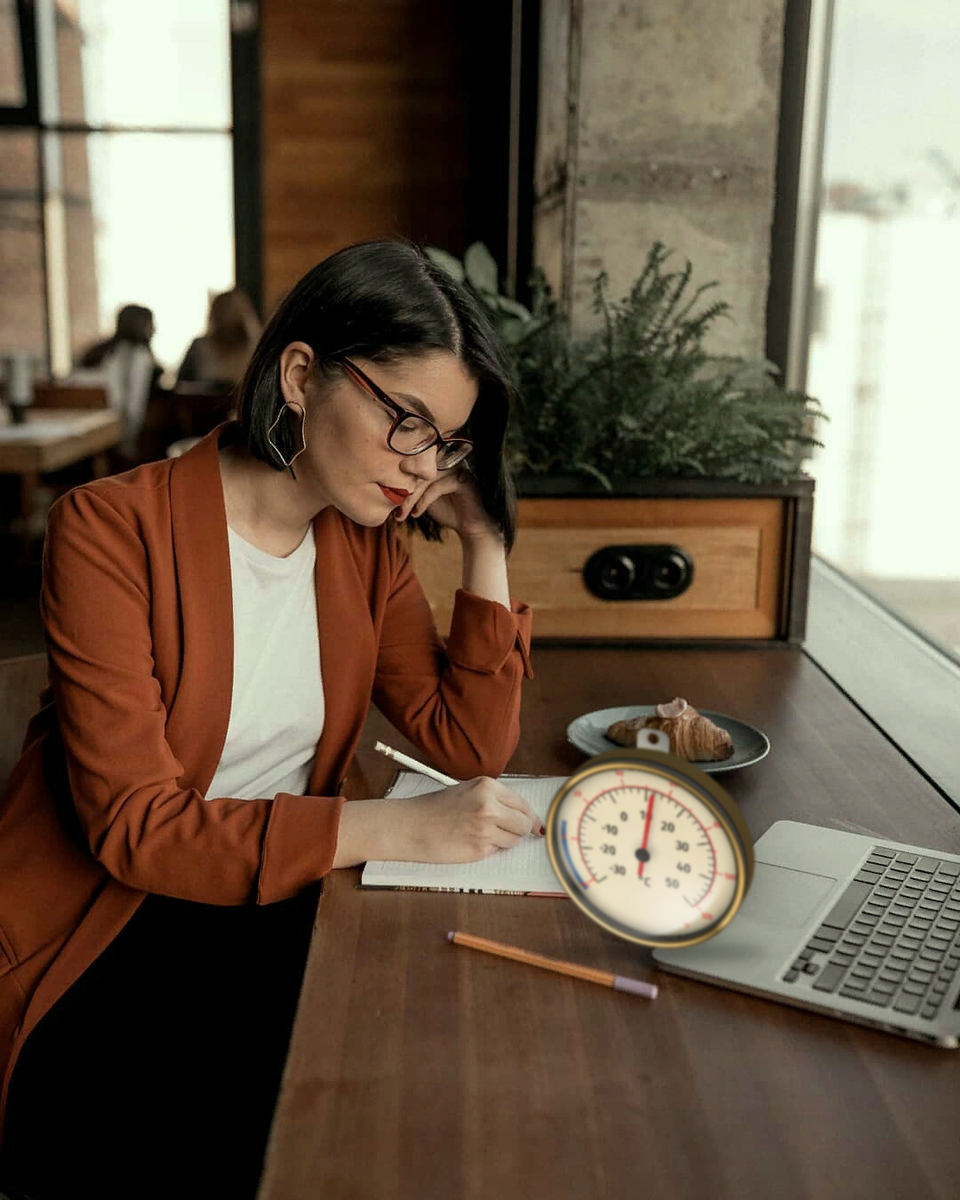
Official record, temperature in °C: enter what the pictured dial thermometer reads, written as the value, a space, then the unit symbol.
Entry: 12 °C
